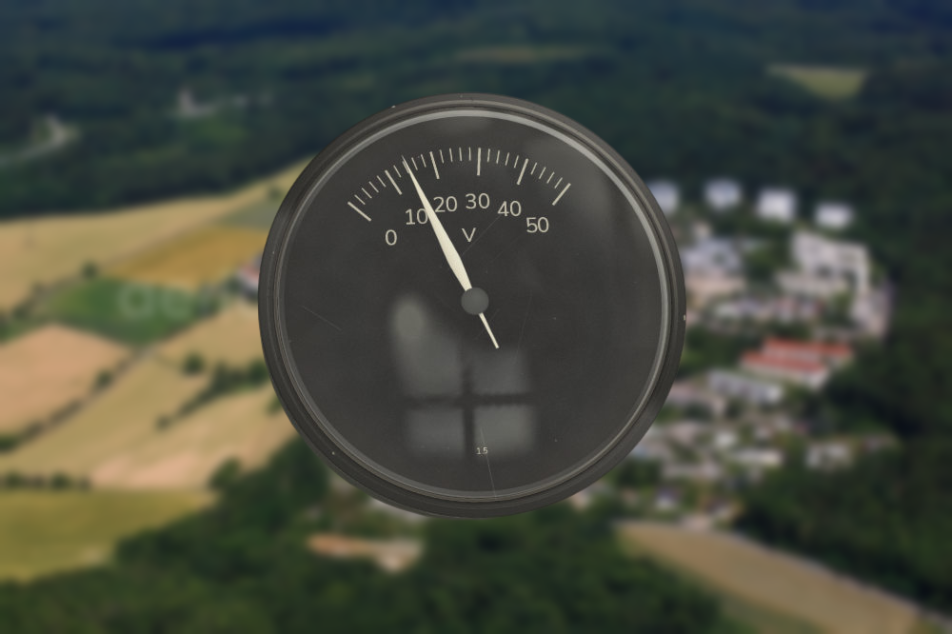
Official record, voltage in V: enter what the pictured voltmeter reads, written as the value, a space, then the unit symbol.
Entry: 14 V
